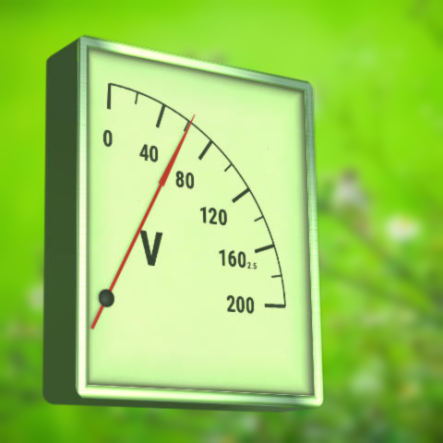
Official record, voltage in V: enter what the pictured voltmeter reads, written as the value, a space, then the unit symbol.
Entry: 60 V
